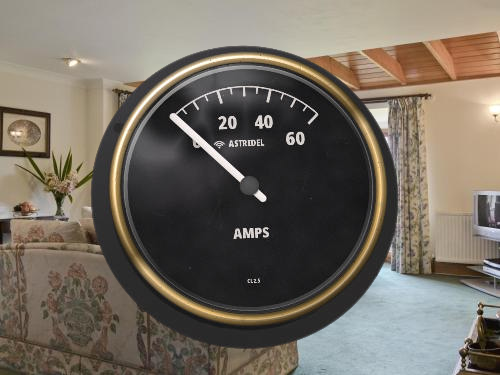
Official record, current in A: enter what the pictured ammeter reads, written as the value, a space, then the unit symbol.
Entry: 0 A
